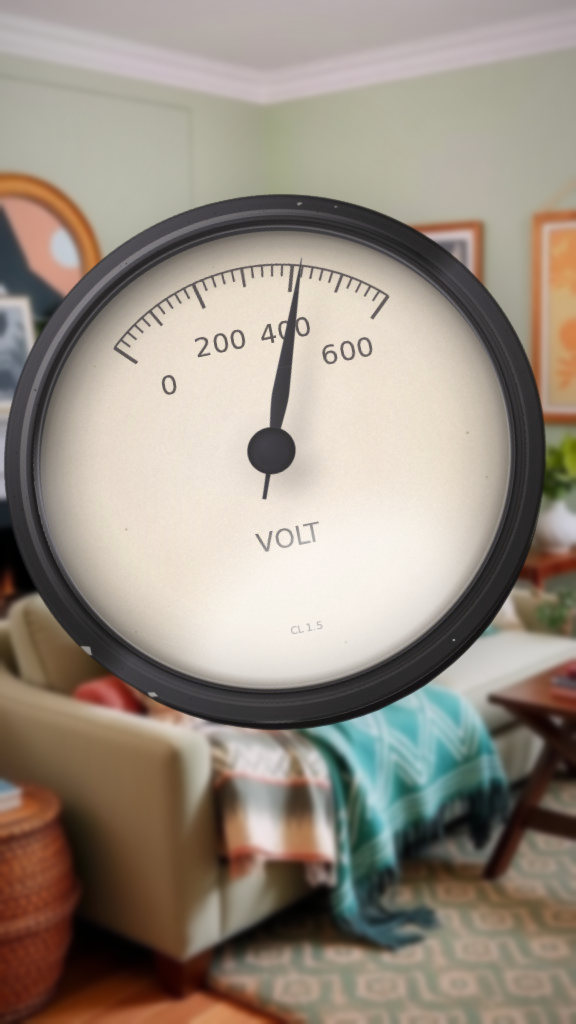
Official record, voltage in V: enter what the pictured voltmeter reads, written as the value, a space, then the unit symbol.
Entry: 420 V
